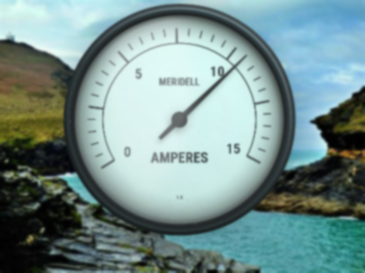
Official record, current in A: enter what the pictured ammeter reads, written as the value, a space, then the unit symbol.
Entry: 10.5 A
